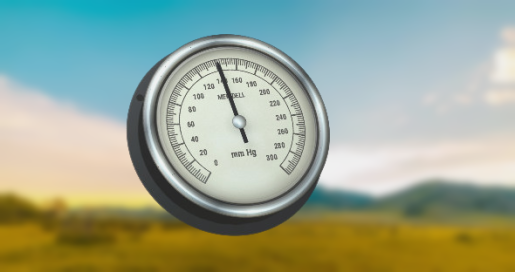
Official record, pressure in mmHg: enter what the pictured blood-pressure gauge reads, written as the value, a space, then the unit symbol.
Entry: 140 mmHg
